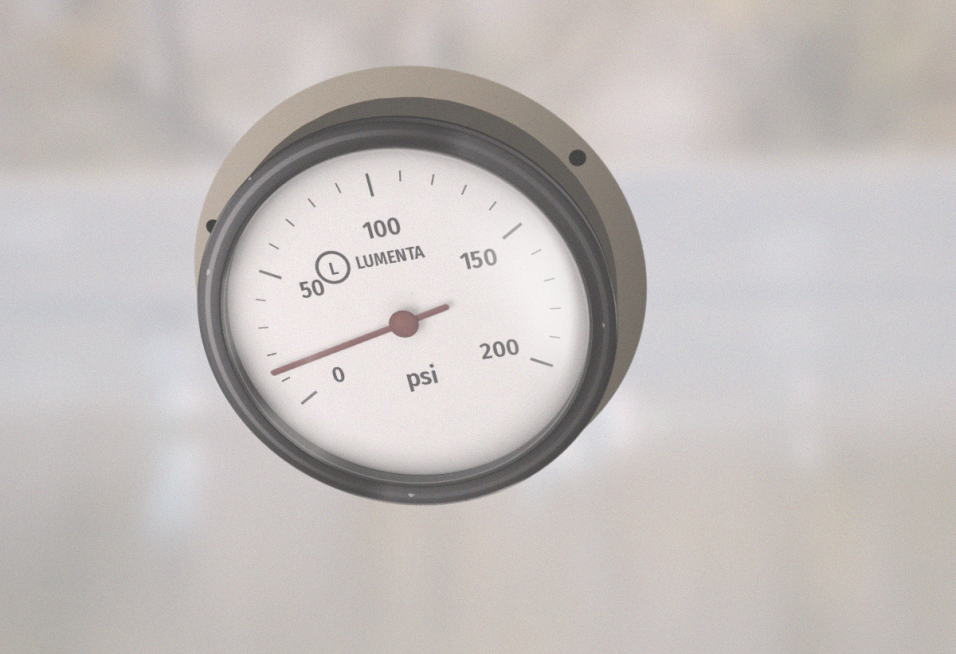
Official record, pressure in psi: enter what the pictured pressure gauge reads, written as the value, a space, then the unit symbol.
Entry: 15 psi
